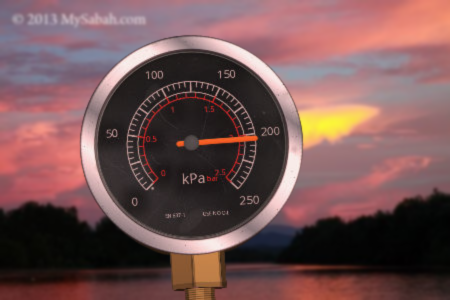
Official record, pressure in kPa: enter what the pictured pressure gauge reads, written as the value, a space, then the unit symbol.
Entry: 205 kPa
